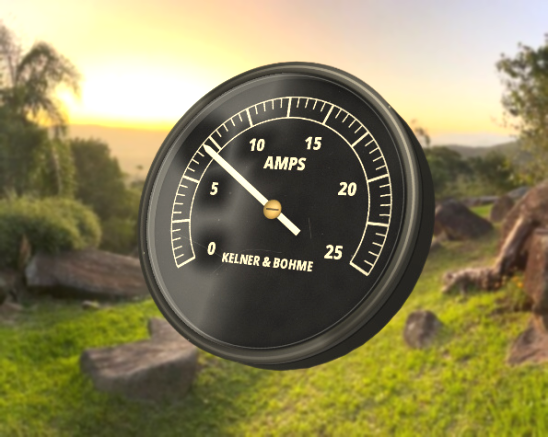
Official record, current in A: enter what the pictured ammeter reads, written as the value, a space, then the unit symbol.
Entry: 7 A
